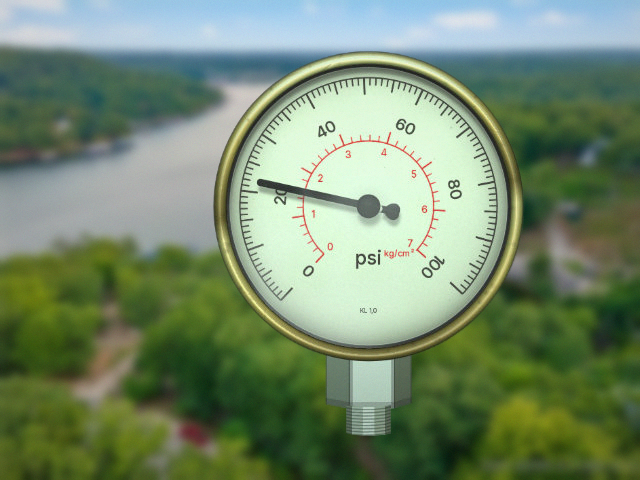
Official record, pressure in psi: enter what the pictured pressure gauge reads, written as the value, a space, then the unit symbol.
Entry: 22 psi
